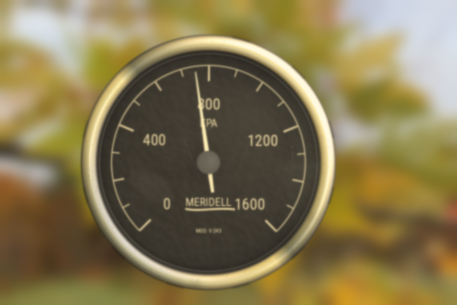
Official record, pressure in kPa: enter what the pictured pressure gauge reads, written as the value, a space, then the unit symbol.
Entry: 750 kPa
